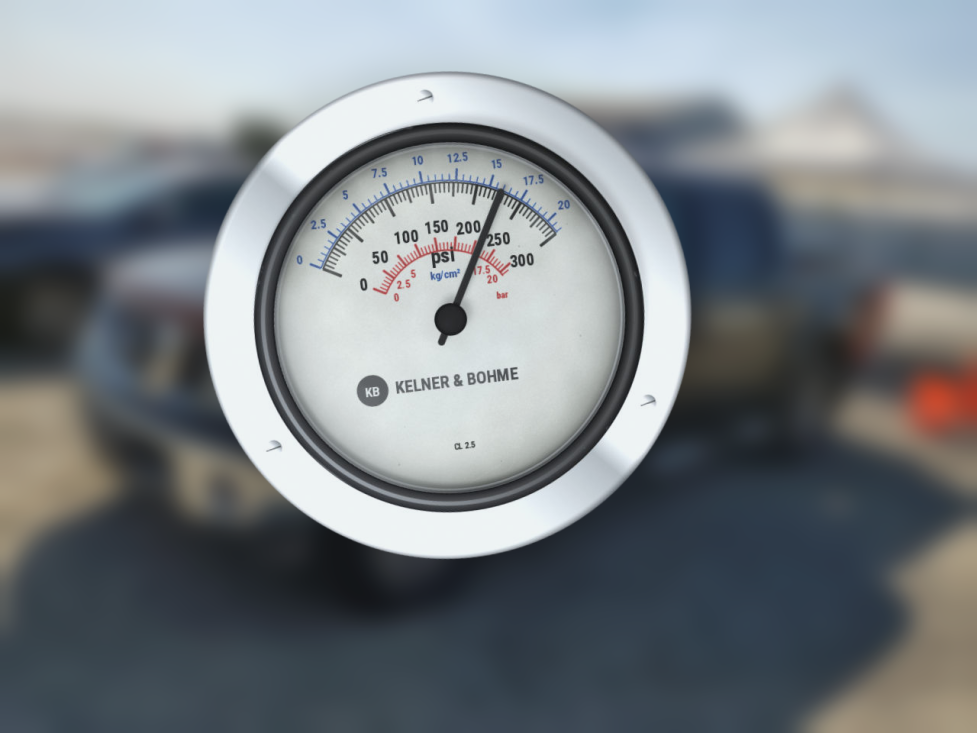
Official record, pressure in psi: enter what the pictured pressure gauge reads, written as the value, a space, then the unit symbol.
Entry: 225 psi
